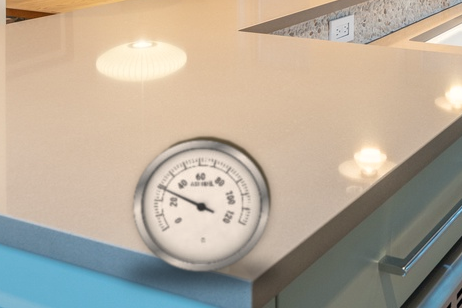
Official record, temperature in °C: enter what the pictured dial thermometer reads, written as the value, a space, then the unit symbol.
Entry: 30 °C
